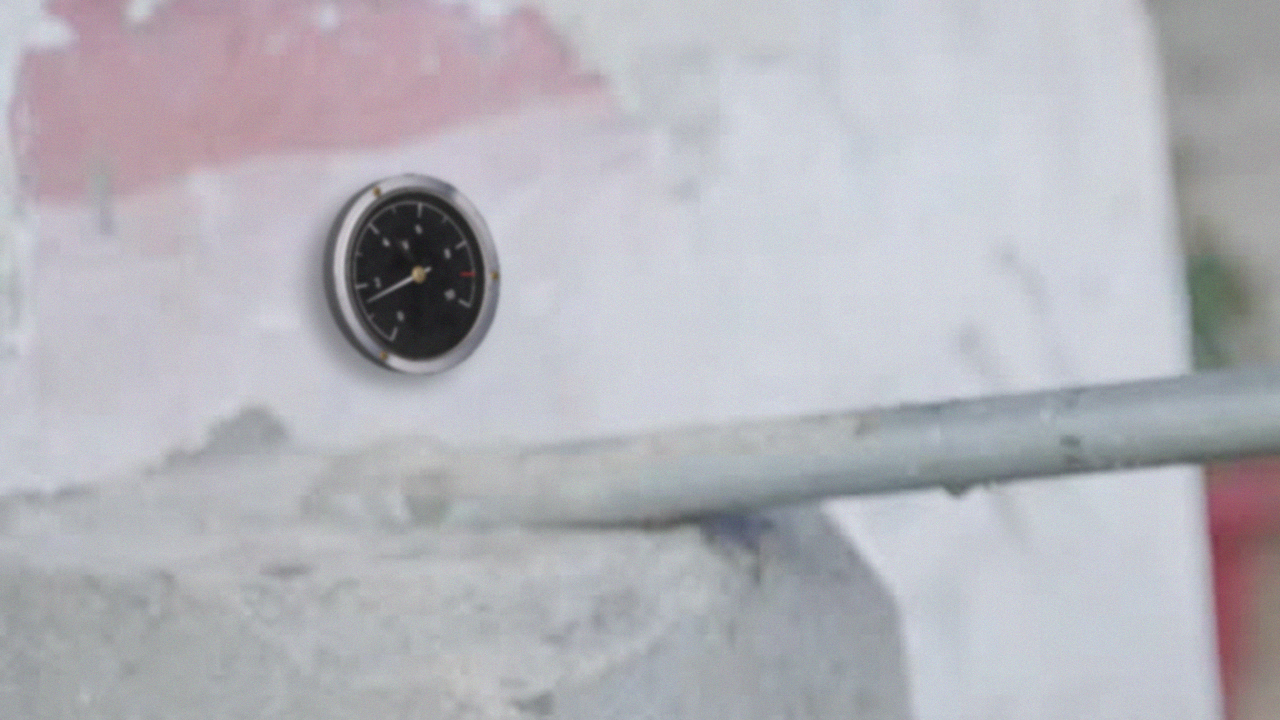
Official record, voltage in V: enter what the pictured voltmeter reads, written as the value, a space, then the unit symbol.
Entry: 1.5 V
